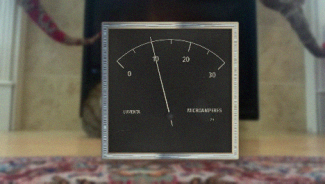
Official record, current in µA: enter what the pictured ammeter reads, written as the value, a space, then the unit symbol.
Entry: 10 µA
